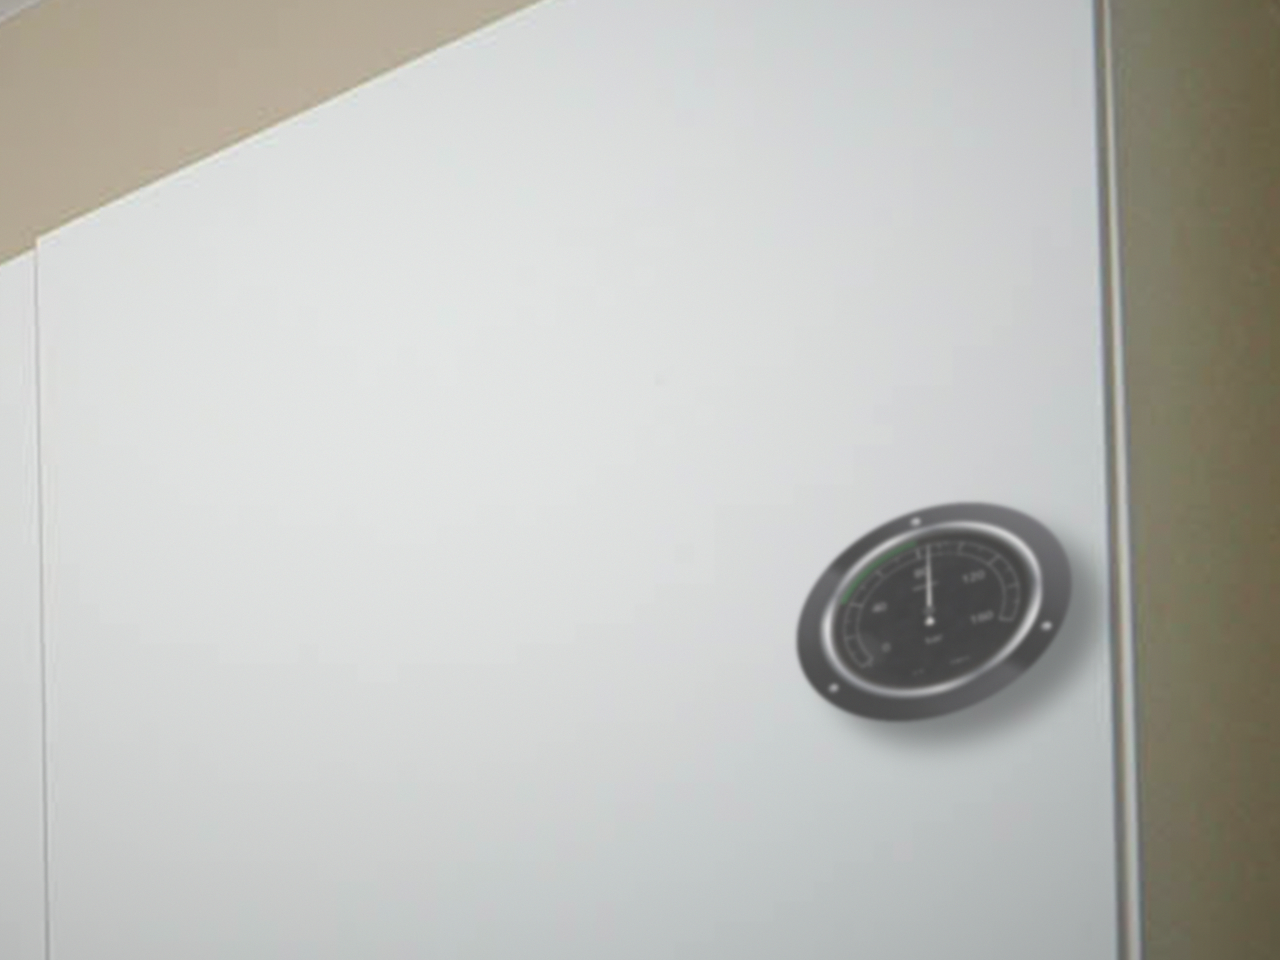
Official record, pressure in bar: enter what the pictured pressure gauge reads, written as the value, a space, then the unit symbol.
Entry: 85 bar
